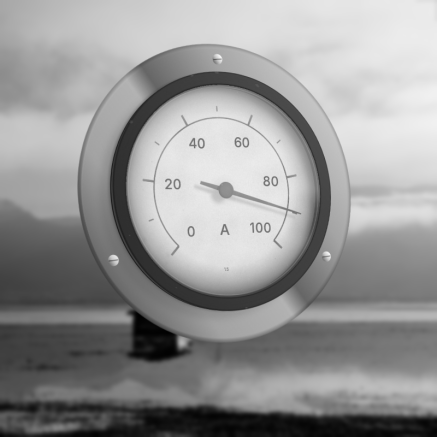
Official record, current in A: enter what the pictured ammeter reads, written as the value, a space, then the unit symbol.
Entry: 90 A
